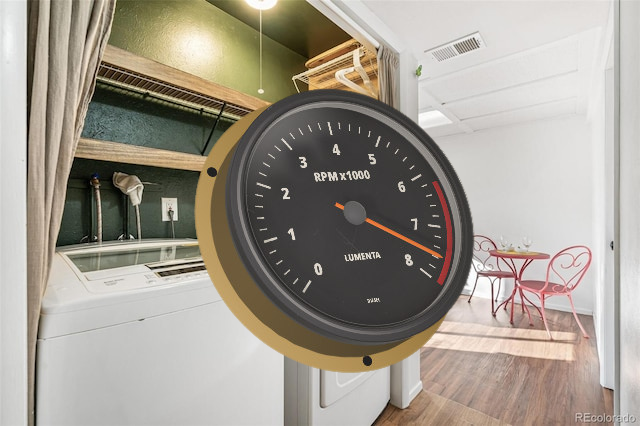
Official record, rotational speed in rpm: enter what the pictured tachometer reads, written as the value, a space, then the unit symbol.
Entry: 7600 rpm
